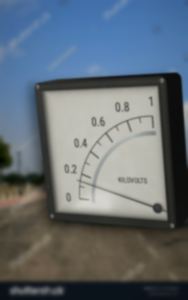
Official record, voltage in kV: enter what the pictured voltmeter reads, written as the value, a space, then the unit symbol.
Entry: 0.15 kV
